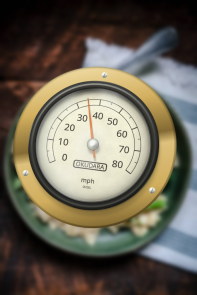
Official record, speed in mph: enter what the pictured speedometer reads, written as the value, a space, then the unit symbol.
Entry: 35 mph
